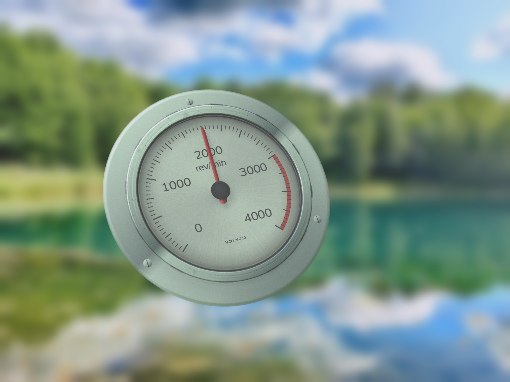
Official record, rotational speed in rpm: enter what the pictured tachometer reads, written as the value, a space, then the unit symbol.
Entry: 2000 rpm
